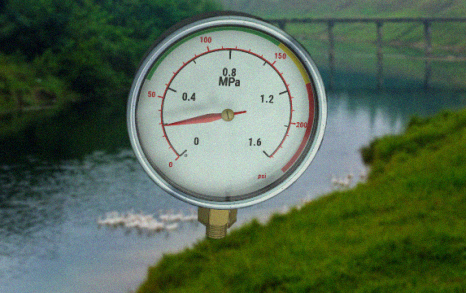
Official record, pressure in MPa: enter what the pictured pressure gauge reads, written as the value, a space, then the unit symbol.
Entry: 0.2 MPa
